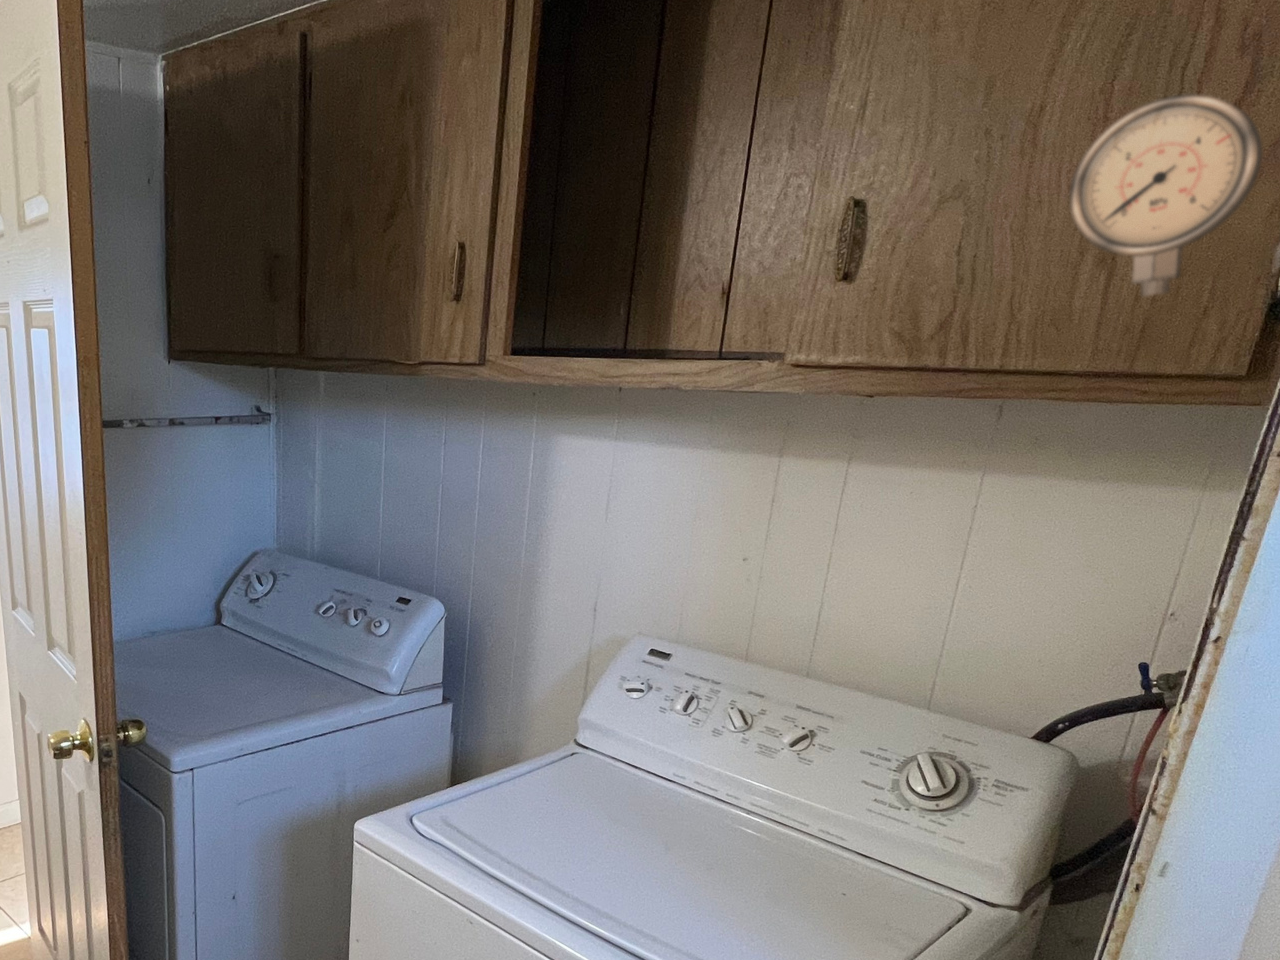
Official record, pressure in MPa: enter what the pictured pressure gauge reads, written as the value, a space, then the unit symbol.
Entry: 0.2 MPa
